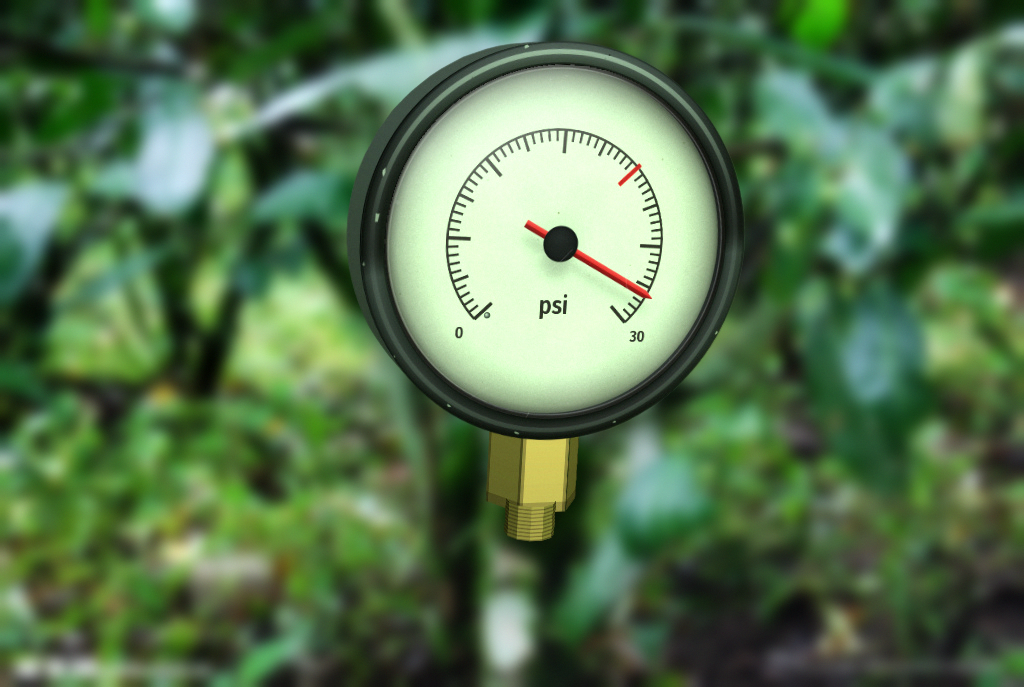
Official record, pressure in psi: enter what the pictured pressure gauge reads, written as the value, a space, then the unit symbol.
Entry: 28 psi
